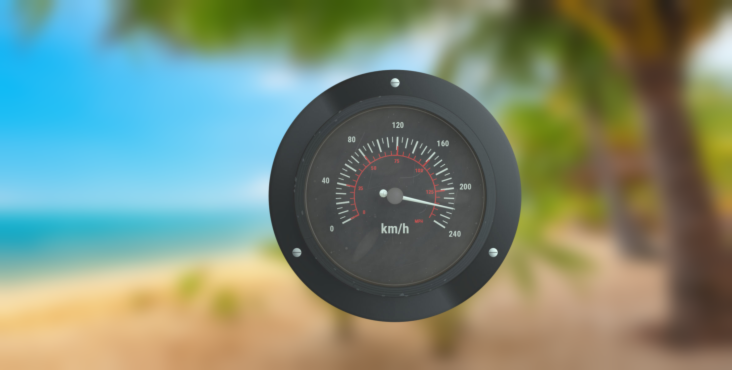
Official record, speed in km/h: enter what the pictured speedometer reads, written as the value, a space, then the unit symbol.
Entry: 220 km/h
